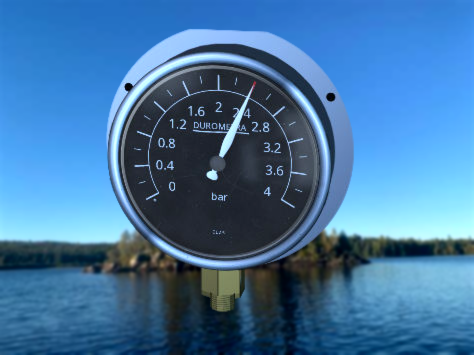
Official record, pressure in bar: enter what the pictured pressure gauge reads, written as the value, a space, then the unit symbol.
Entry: 2.4 bar
